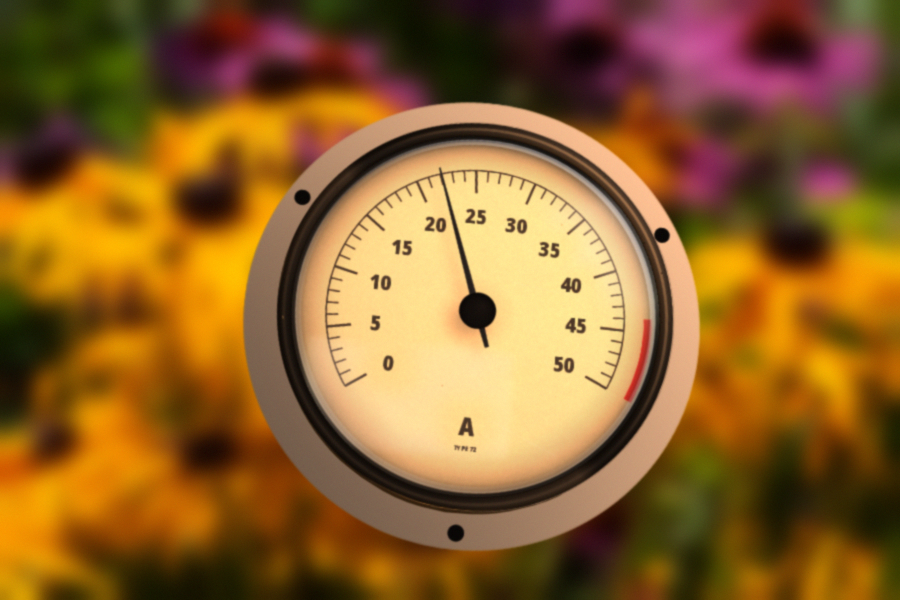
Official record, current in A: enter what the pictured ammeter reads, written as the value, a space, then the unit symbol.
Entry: 22 A
